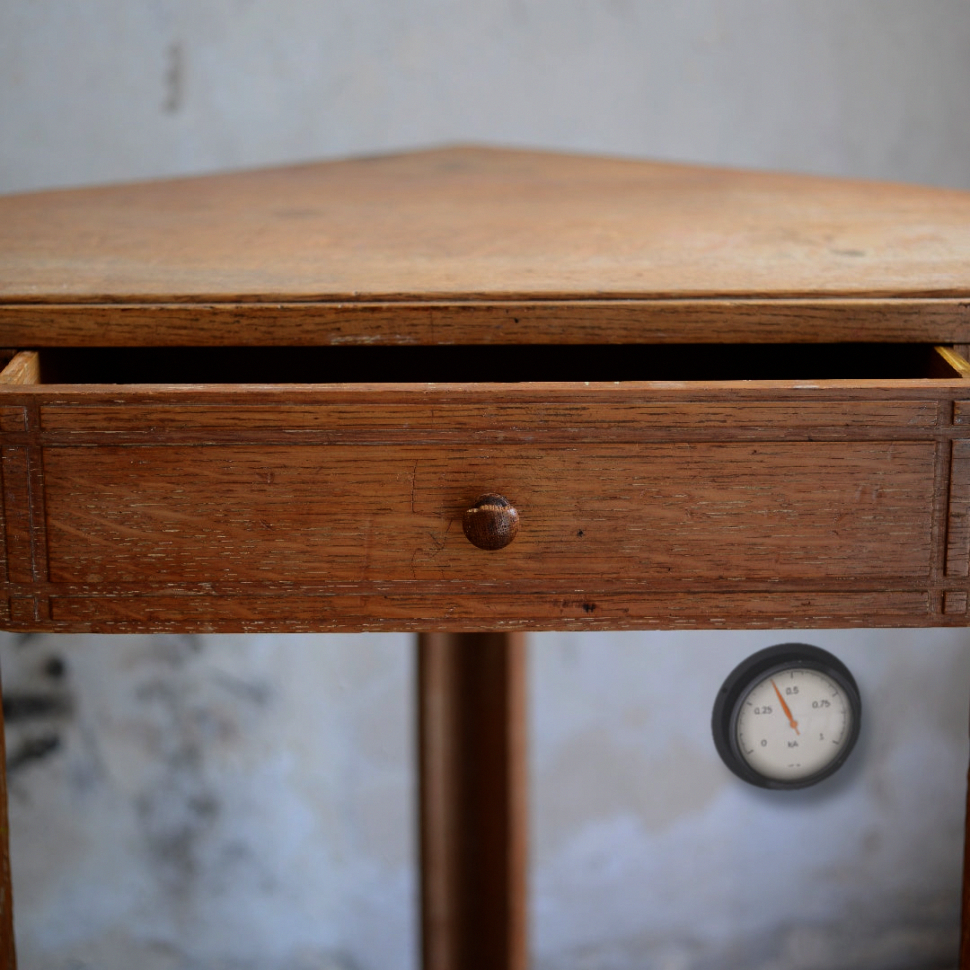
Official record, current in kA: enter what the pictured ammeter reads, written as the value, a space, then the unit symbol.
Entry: 0.4 kA
